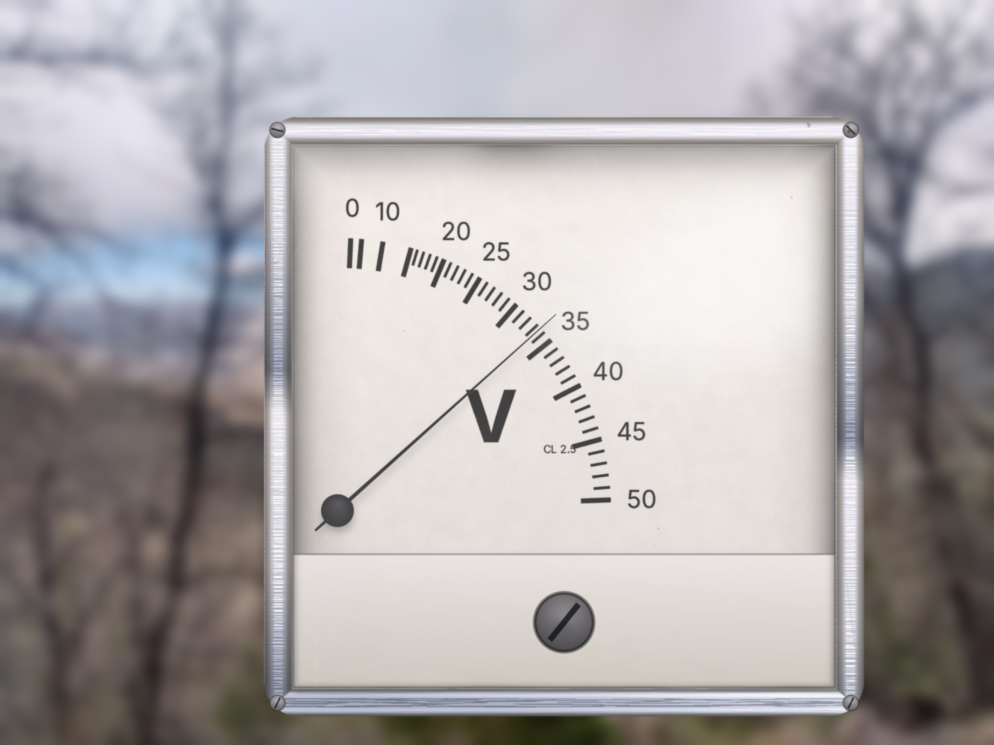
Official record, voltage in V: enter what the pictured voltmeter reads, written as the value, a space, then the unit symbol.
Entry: 33.5 V
